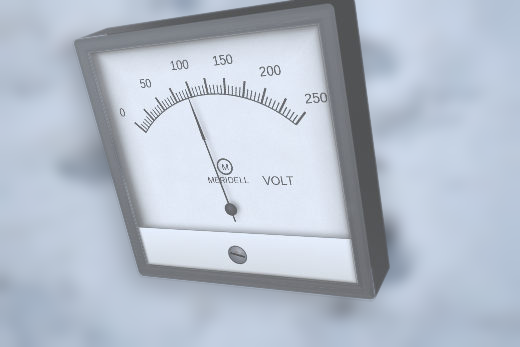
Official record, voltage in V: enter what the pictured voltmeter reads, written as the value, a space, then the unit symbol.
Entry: 100 V
